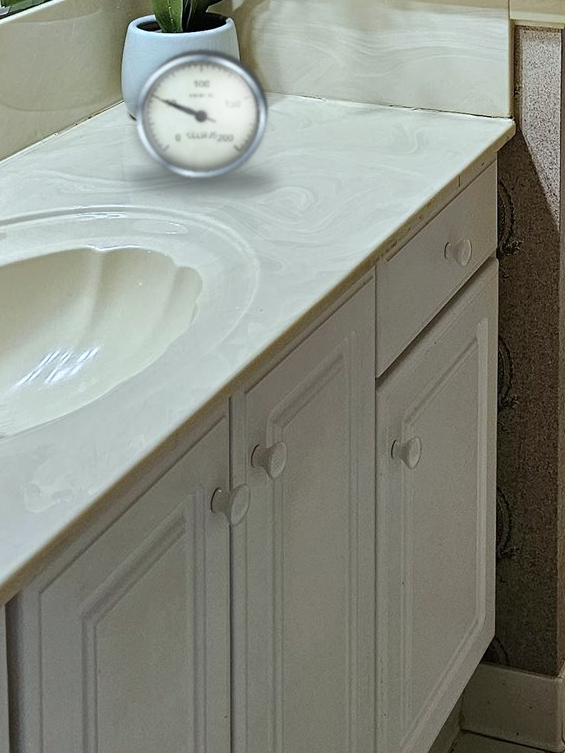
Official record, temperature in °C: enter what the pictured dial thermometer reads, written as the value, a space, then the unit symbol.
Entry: 50 °C
